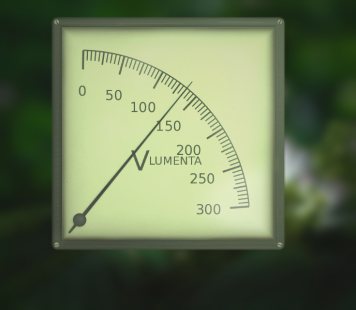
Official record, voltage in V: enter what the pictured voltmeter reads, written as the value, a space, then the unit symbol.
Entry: 135 V
